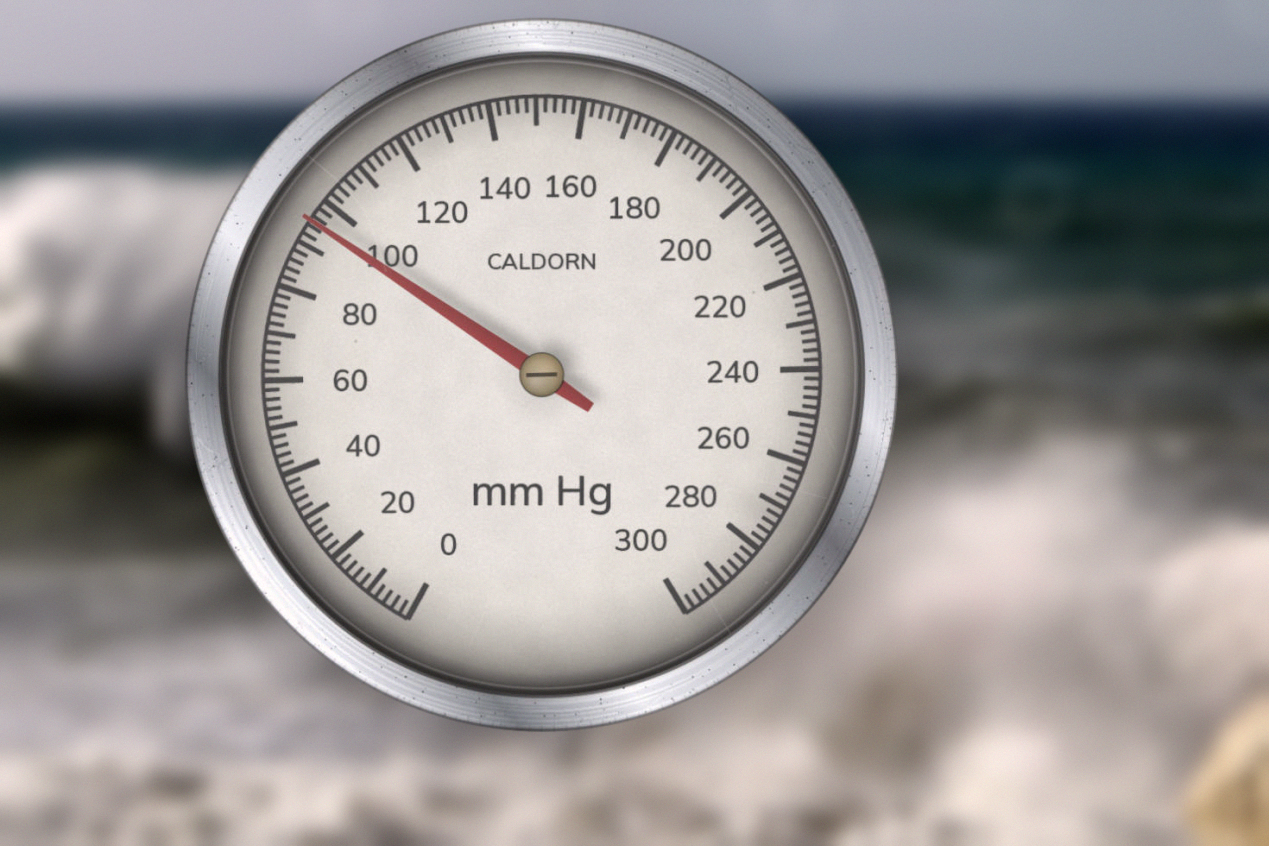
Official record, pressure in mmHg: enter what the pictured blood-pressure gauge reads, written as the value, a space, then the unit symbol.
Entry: 95 mmHg
